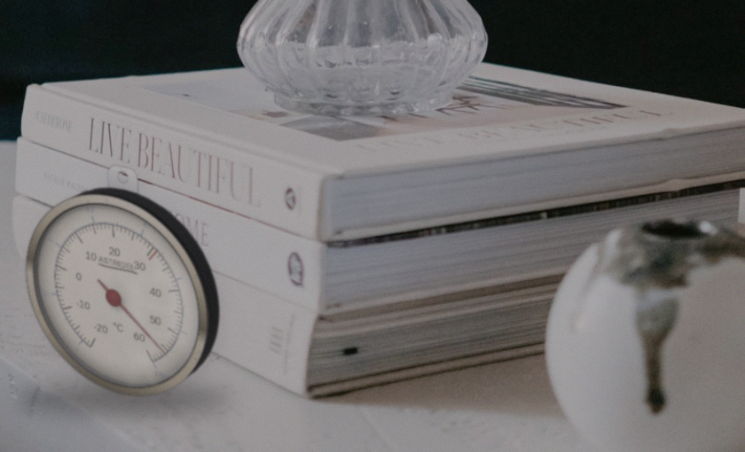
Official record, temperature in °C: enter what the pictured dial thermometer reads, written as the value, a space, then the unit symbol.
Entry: 55 °C
